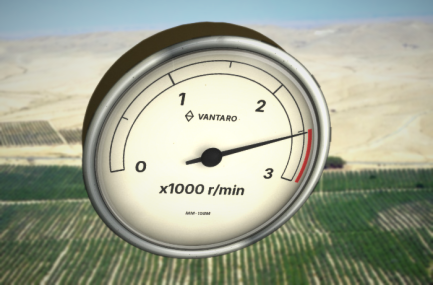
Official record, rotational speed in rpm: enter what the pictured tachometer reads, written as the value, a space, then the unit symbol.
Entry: 2500 rpm
